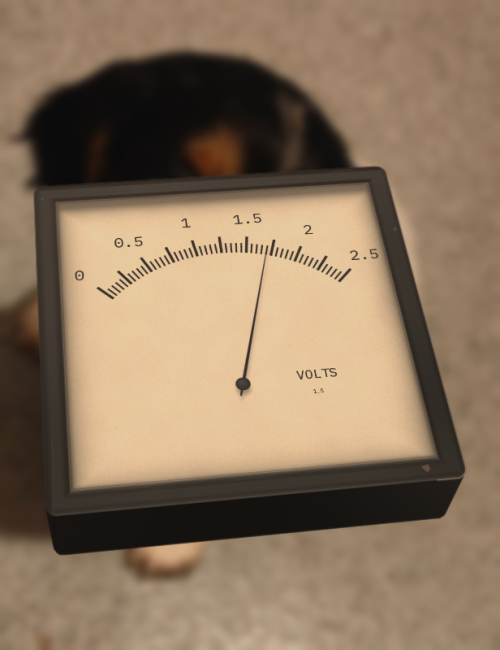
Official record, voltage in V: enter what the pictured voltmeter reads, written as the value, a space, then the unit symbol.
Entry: 1.7 V
